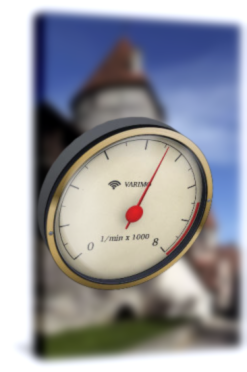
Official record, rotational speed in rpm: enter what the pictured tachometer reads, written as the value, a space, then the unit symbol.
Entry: 4500 rpm
